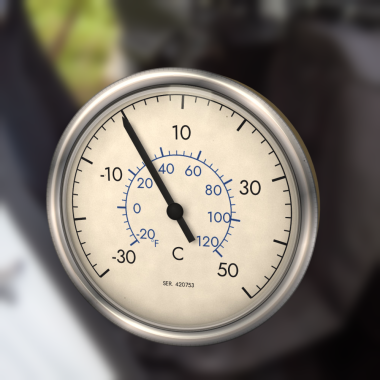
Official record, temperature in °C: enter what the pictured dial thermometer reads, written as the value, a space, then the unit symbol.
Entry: 0 °C
